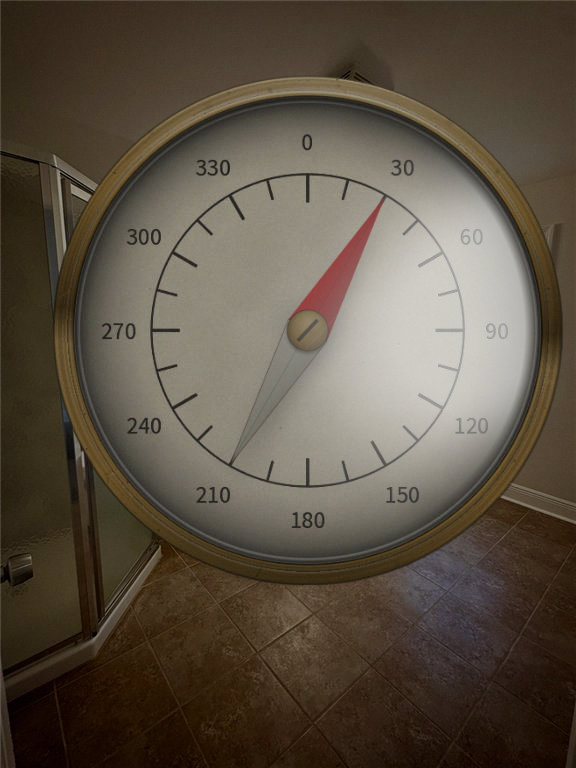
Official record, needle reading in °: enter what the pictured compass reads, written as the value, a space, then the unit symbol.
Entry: 30 °
